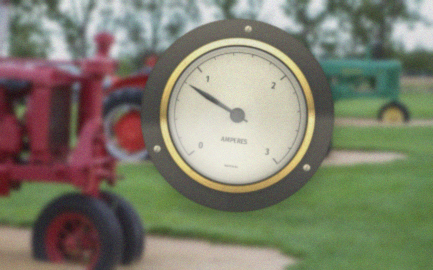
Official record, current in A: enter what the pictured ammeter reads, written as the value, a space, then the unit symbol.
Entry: 0.8 A
